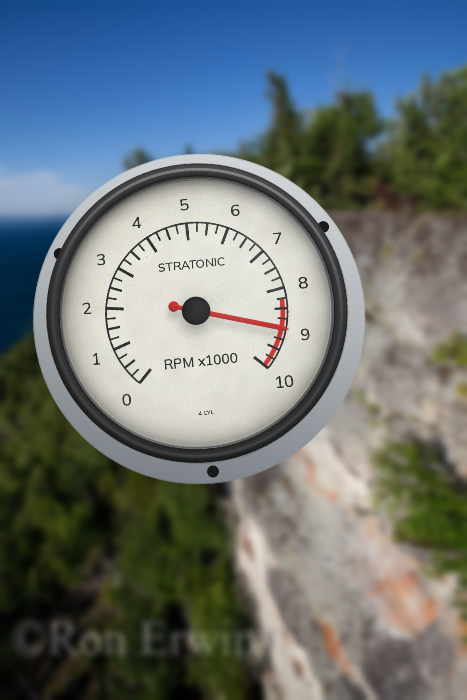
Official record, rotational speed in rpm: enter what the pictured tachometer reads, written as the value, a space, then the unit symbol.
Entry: 9000 rpm
